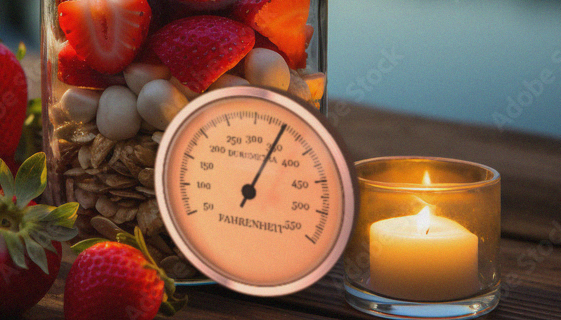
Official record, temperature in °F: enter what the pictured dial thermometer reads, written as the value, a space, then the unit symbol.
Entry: 350 °F
